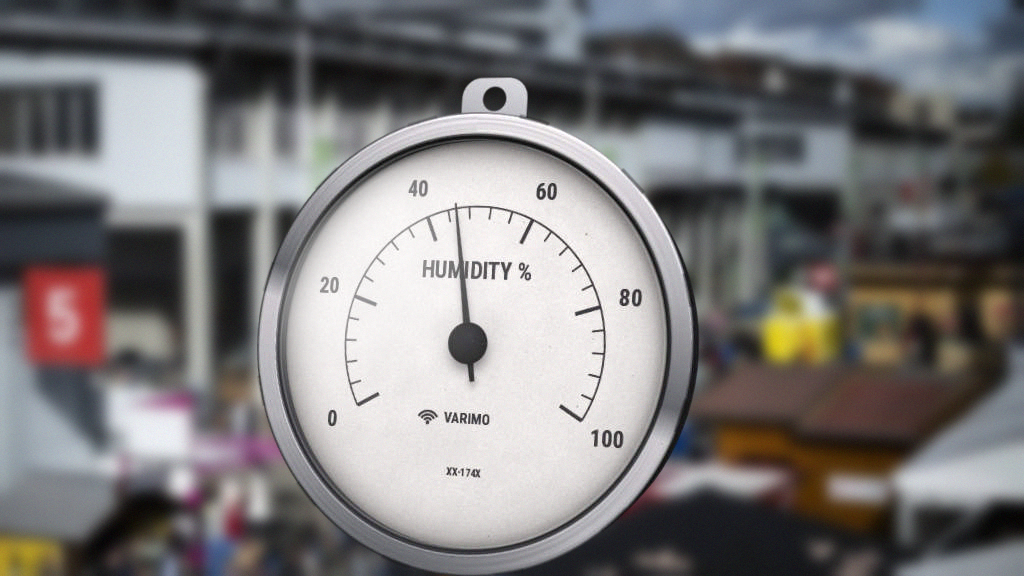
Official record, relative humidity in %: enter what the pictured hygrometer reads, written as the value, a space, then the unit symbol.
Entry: 46 %
